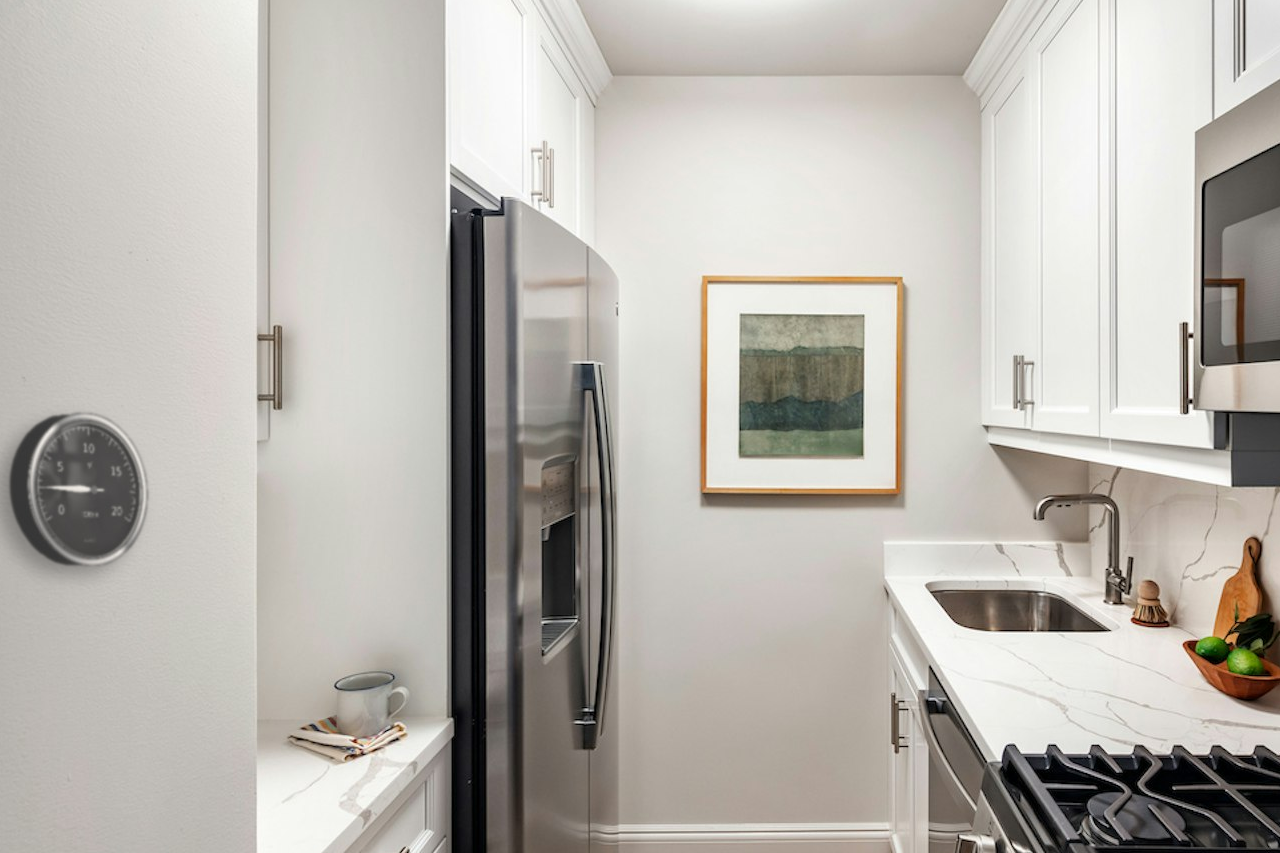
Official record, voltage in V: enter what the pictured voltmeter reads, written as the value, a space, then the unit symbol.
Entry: 2.5 V
